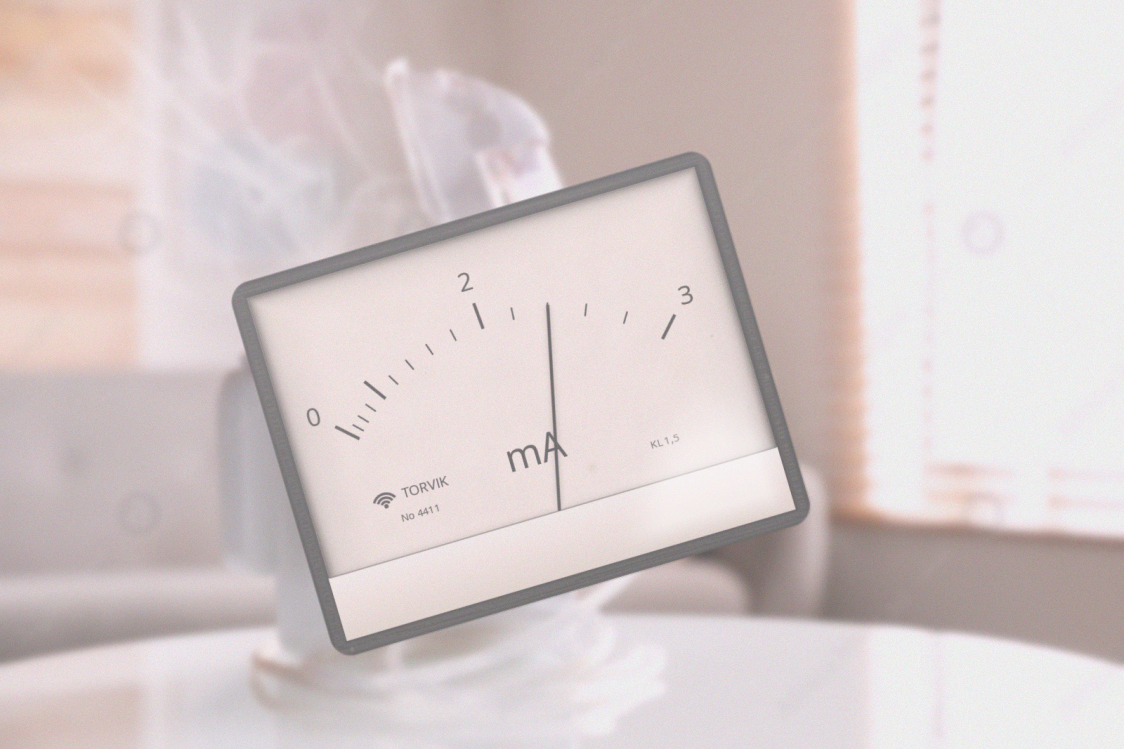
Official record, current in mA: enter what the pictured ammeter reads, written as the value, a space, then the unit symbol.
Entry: 2.4 mA
